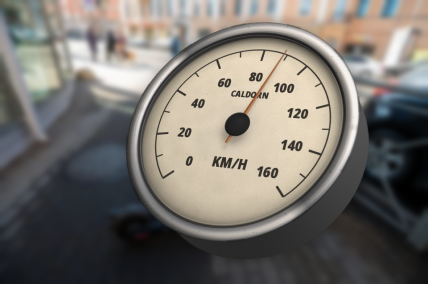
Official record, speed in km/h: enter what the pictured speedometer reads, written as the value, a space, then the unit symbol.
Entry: 90 km/h
